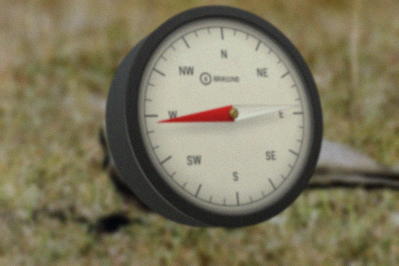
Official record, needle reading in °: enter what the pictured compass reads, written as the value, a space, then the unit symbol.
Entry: 265 °
